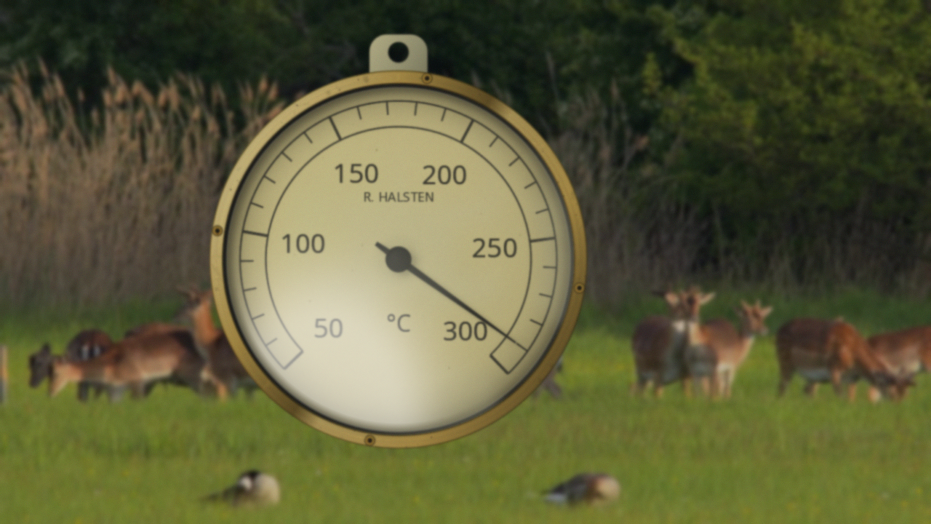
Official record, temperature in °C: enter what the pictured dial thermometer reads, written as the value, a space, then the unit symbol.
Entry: 290 °C
